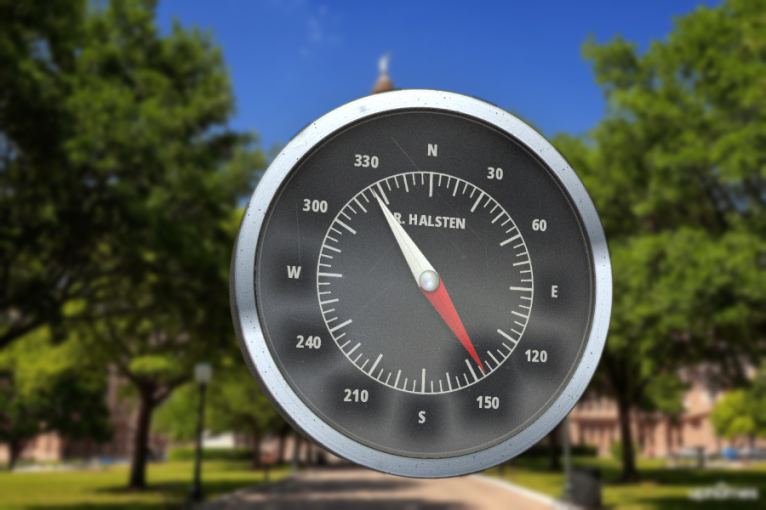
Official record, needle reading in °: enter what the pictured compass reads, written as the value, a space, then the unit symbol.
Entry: 145 °
